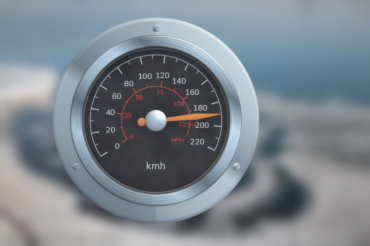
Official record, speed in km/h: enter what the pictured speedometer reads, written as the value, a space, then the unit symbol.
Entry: 190 km/h
